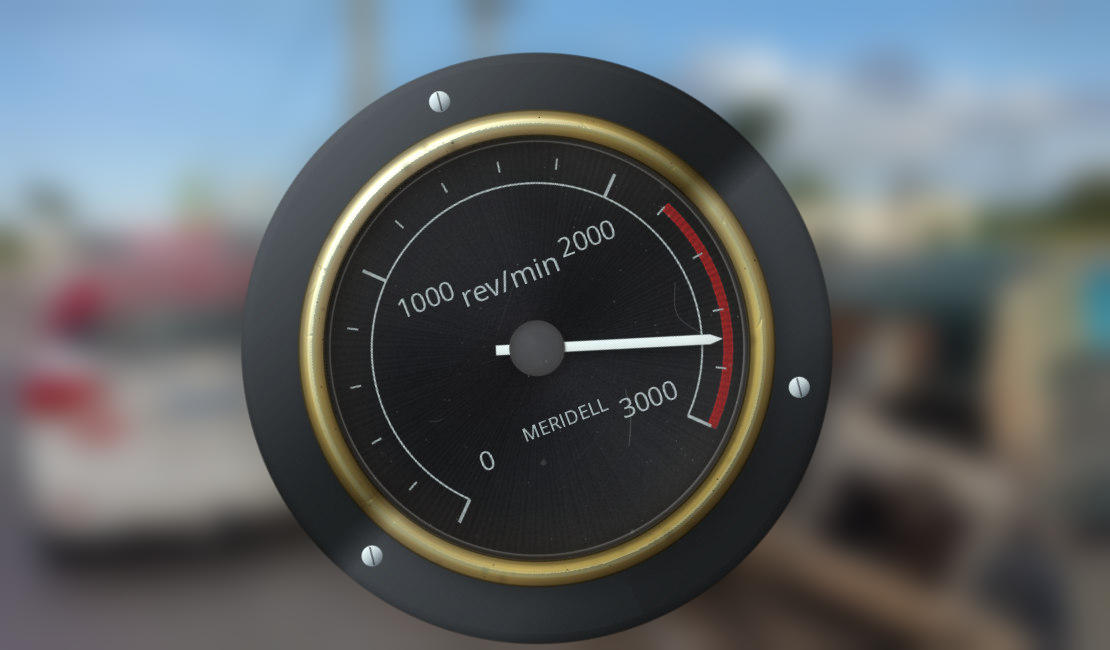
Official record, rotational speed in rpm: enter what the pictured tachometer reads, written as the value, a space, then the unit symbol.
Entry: 2700 rpm
